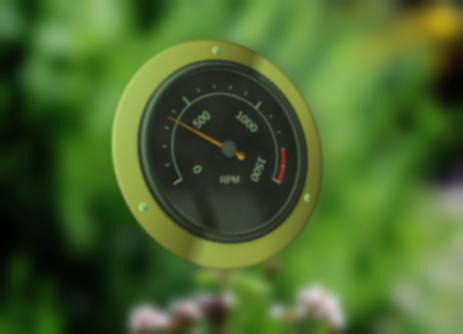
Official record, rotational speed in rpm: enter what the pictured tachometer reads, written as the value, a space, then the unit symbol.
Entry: 350 rpm
